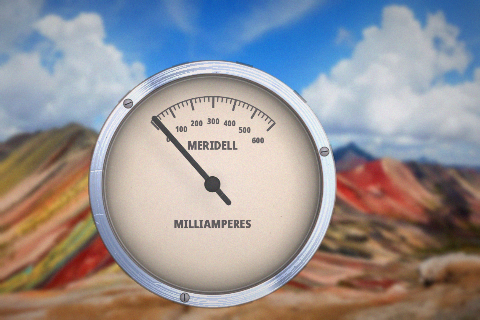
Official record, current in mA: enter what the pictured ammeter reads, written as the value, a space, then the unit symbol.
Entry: 20 mA
